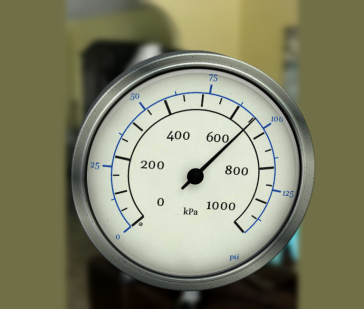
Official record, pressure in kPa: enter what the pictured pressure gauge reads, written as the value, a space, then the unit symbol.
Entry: 650 kPa
